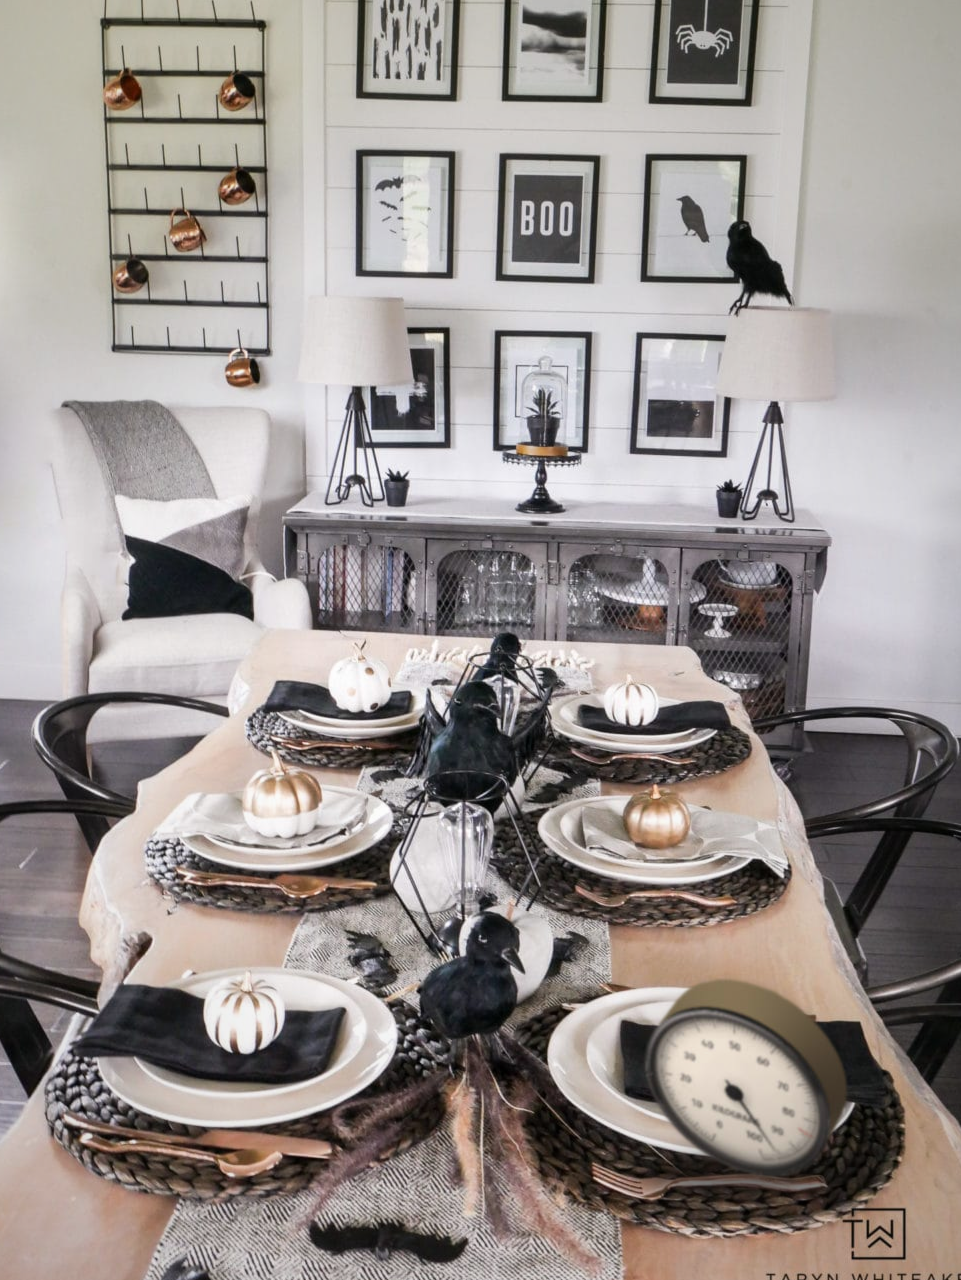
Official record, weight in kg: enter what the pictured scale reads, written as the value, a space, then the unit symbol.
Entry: 95 kg
